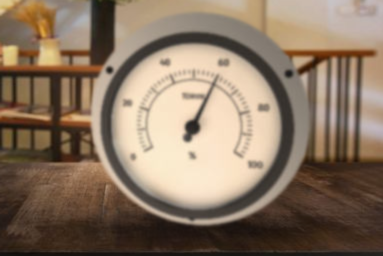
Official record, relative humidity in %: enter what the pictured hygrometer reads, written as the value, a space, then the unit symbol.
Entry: 60 %
